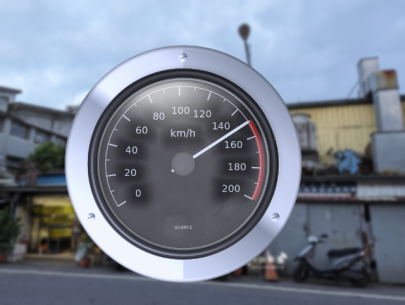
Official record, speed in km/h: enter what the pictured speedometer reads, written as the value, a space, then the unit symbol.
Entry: 150 km/h
